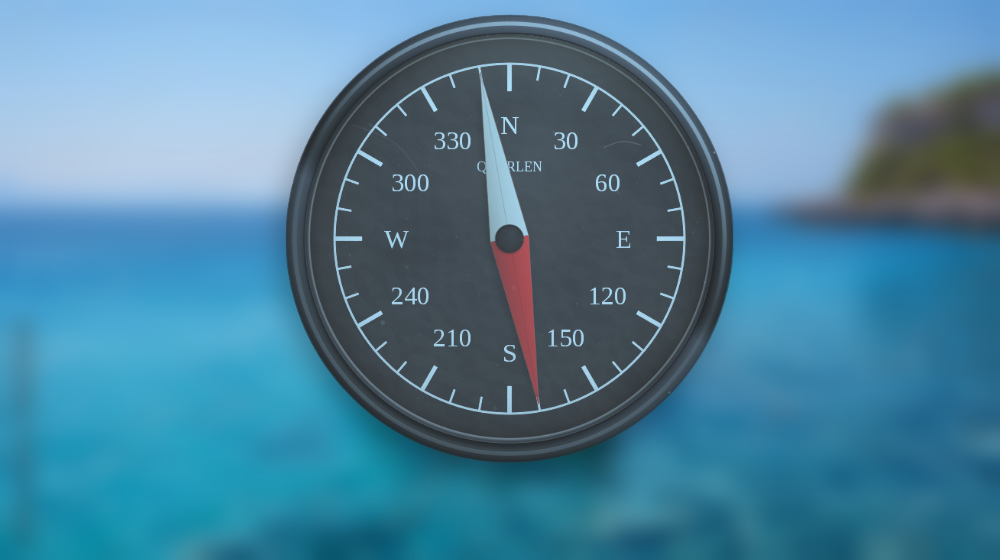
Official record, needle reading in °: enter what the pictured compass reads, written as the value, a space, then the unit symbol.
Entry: 170 °
